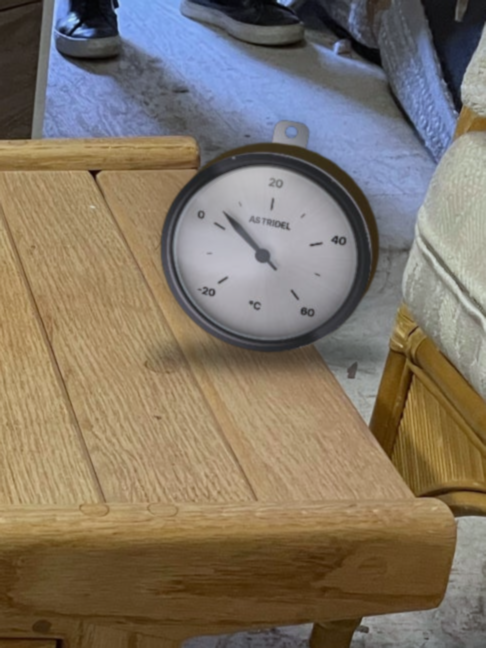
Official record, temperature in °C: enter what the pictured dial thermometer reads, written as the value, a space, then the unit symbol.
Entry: 5 °C
